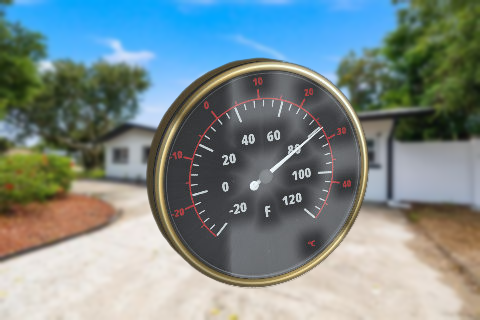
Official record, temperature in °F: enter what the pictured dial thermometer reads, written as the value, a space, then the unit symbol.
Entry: 80 °F
